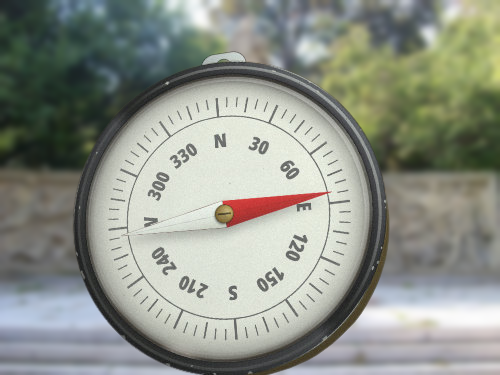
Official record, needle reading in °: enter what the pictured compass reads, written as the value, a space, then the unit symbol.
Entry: 85 °
